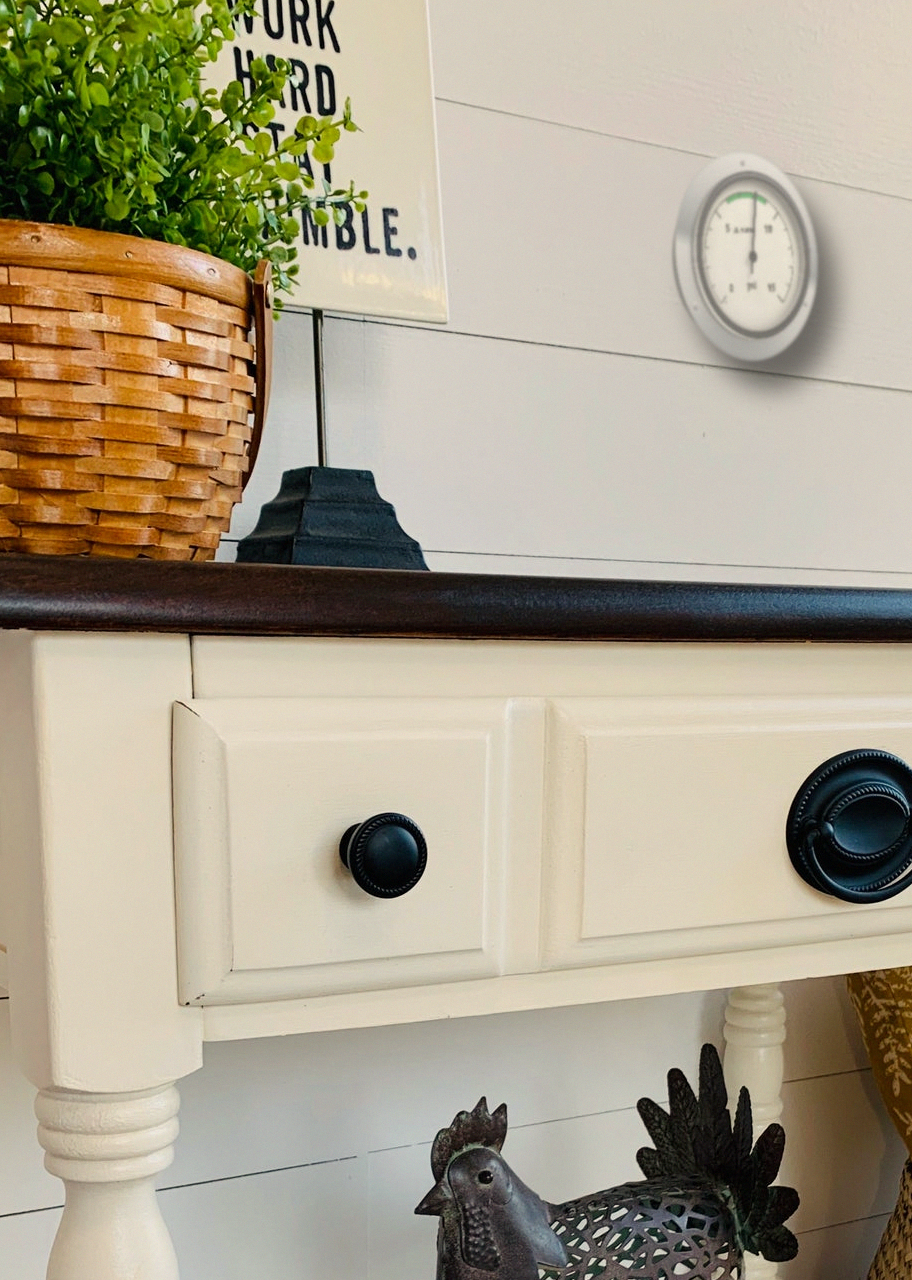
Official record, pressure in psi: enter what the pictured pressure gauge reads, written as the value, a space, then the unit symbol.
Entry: 8 psi
